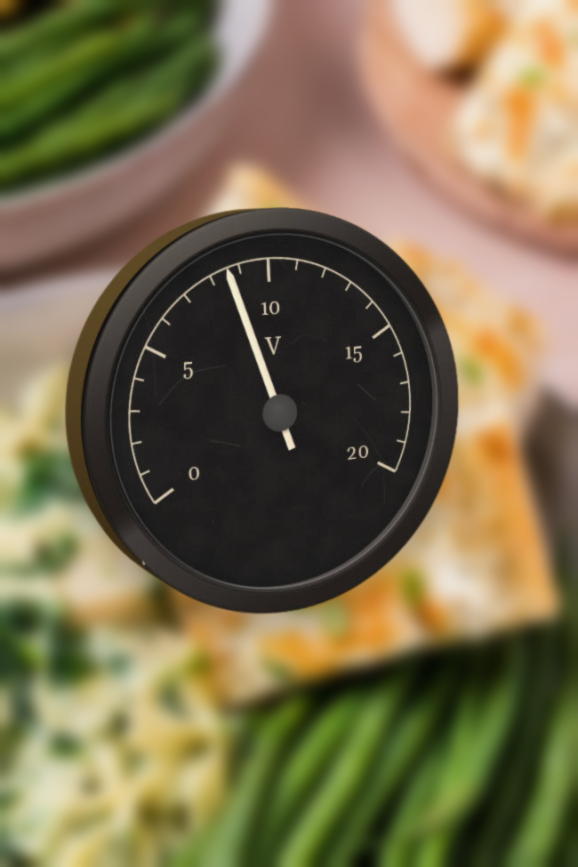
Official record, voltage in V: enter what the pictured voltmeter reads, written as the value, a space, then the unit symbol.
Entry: 8.5 V
